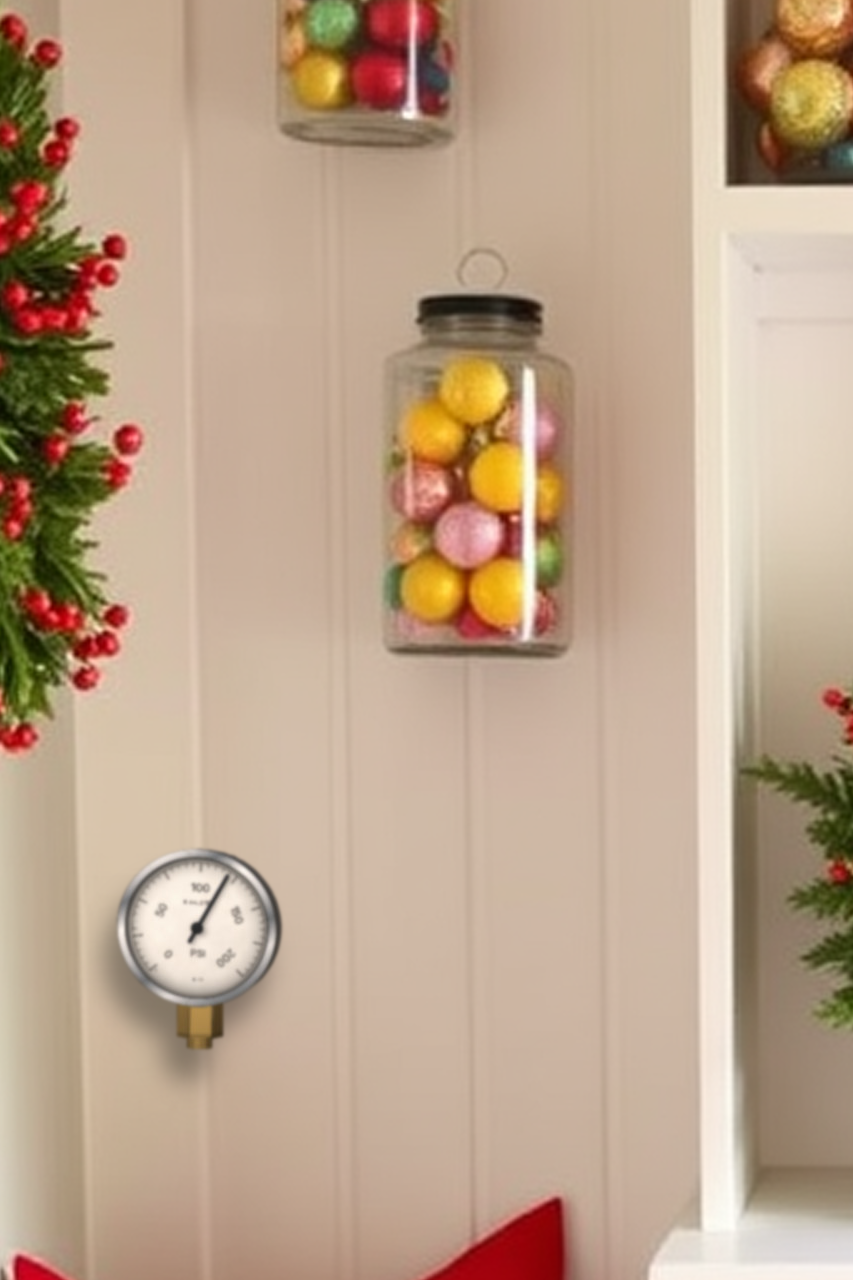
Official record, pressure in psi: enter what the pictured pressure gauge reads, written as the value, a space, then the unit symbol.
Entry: 120 psi
